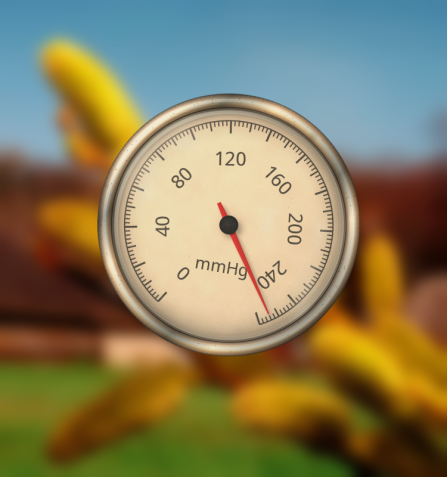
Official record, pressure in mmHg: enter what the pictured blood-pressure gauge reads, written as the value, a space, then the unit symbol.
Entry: 254 mmHg
